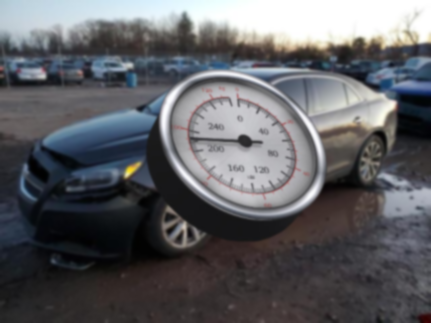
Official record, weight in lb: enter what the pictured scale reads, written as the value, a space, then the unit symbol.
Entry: 210 lb
